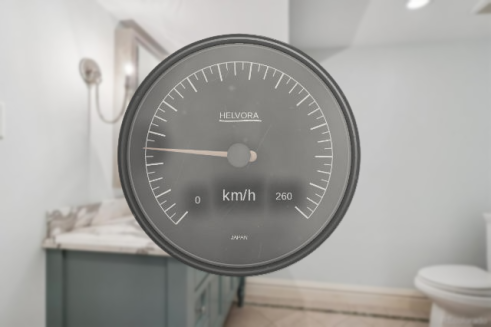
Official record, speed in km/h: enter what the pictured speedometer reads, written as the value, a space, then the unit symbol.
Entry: 50 km/h
